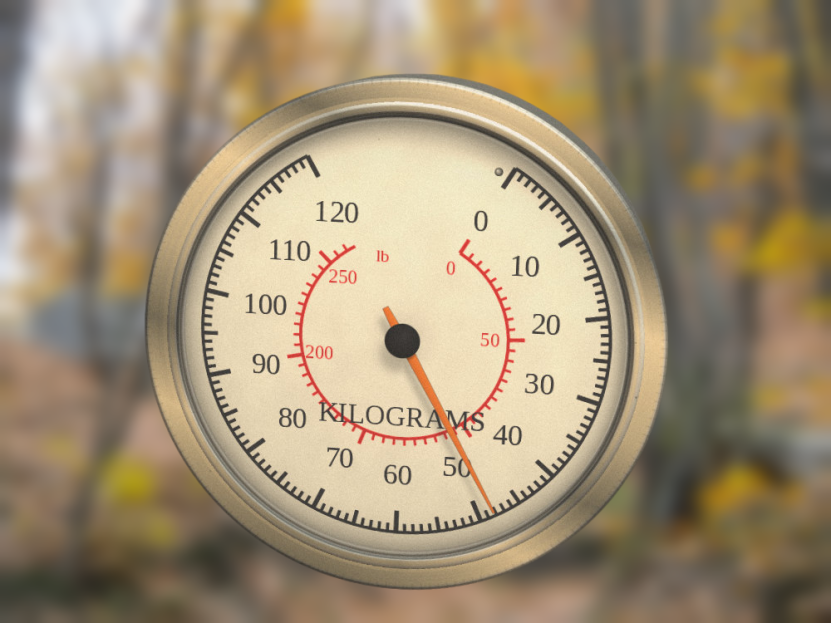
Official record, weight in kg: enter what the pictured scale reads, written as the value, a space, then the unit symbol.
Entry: 48 kg
